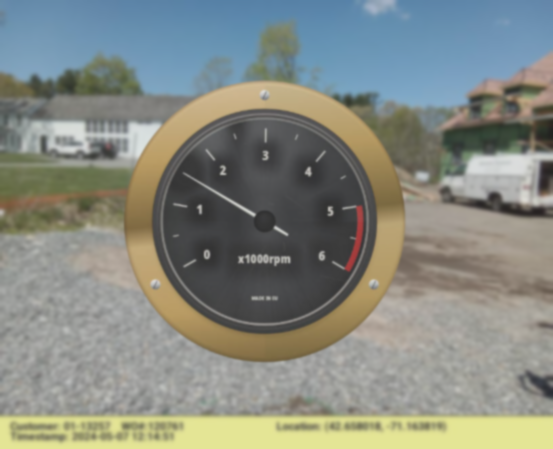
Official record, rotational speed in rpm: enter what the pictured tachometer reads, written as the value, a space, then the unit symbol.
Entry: 1500 rpm
